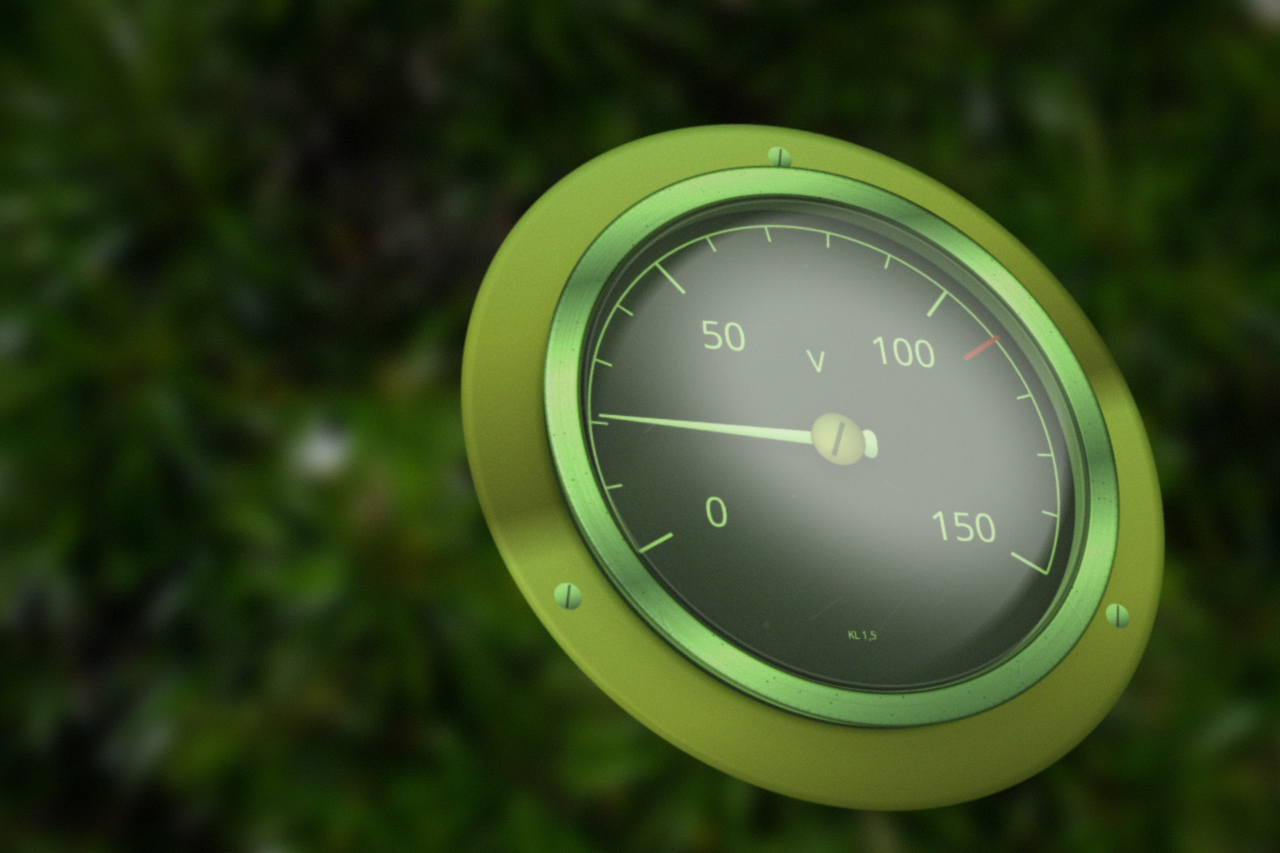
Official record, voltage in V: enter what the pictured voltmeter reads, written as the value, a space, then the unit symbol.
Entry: 20 V
